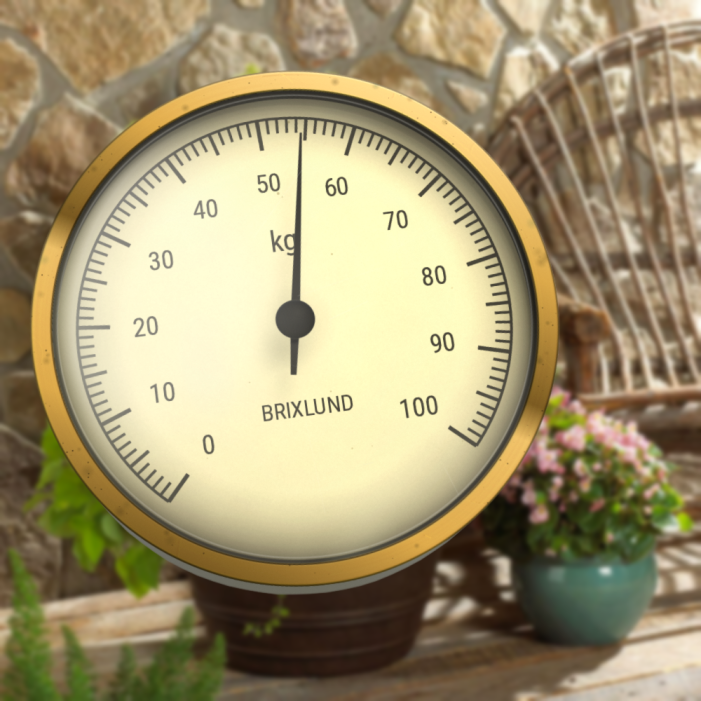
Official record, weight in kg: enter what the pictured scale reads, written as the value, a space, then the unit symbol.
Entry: 54.5 kg
